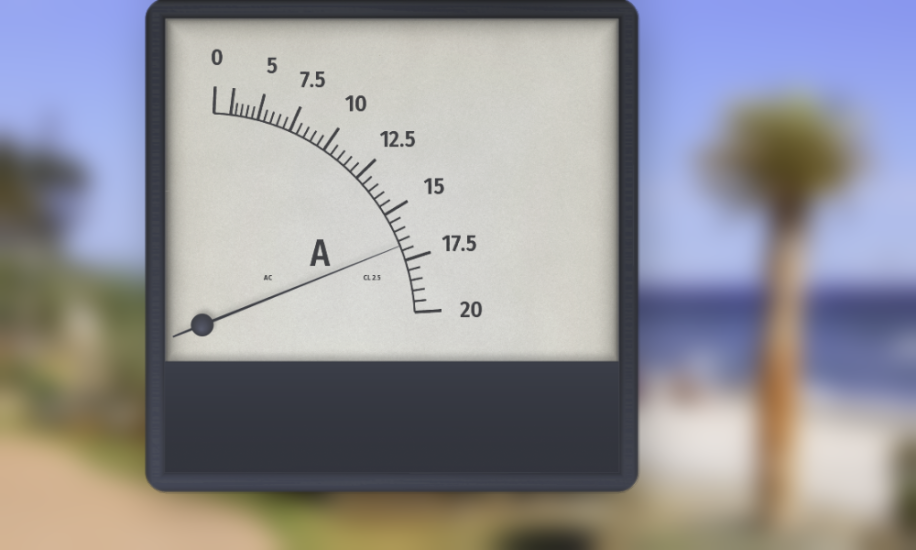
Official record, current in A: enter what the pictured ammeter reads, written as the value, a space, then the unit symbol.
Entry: 16.75 A
